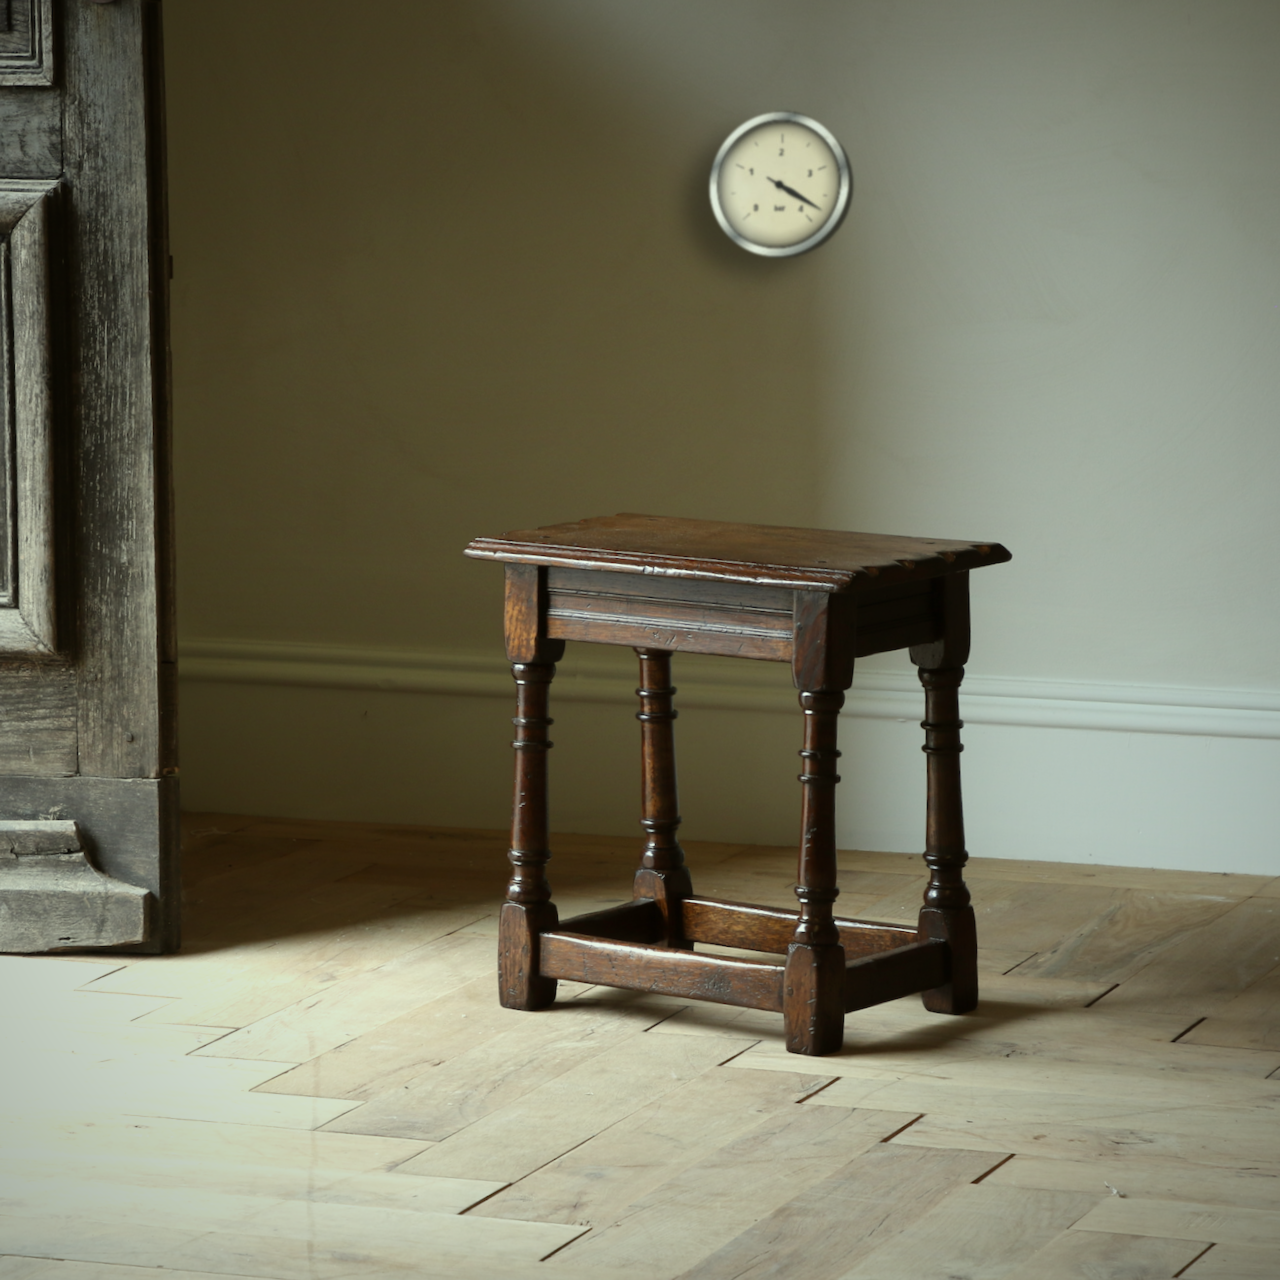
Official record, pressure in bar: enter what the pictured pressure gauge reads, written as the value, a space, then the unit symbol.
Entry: 3.75 bar
